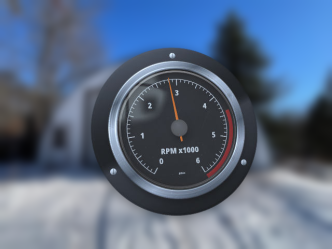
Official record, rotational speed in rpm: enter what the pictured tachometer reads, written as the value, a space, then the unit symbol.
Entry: 2800 rpm
